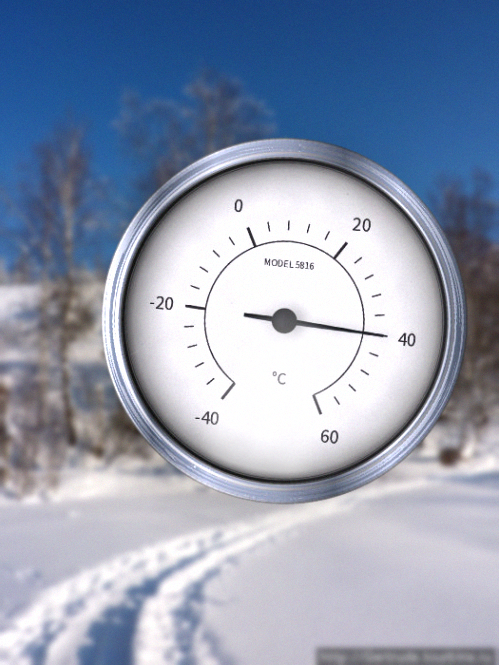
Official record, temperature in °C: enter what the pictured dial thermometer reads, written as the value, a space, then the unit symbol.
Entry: 40 °C
